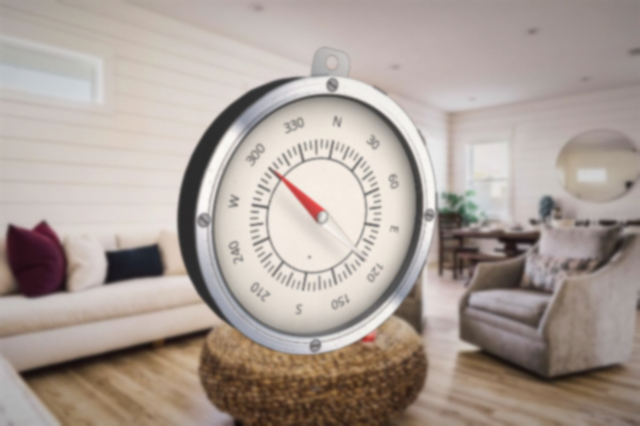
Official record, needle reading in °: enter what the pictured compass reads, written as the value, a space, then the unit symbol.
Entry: 300 °
